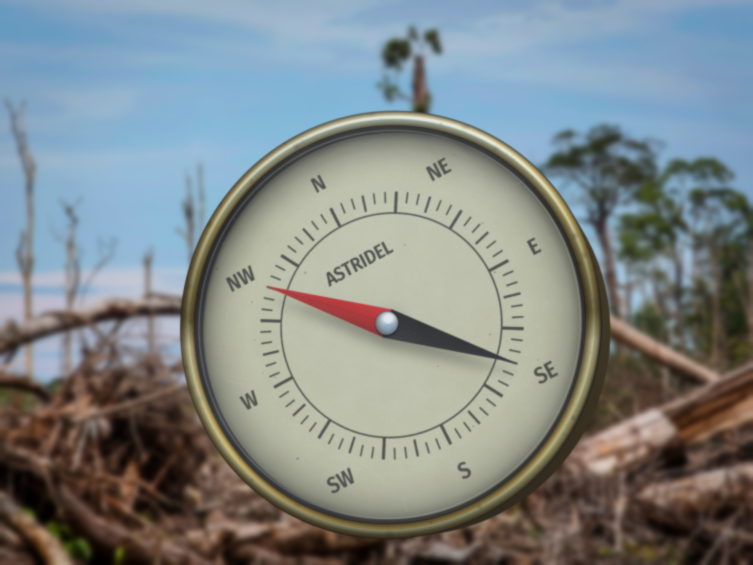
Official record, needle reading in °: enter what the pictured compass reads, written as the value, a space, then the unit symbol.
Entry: 315 °
